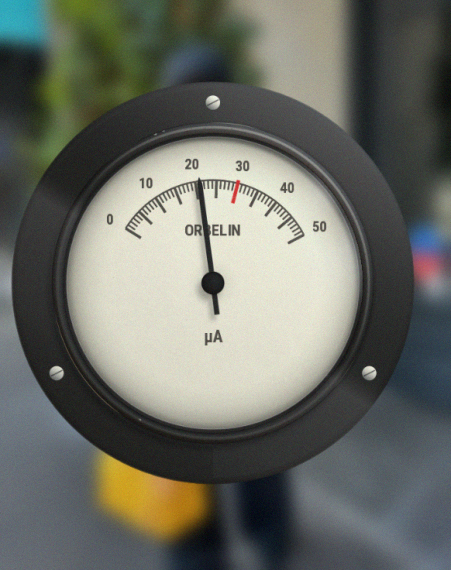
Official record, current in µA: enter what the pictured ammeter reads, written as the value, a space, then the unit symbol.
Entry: 21 µA
